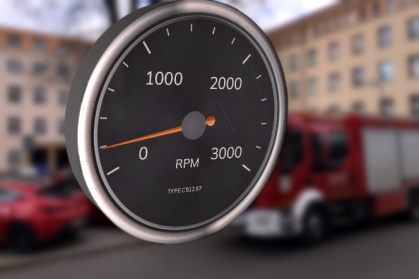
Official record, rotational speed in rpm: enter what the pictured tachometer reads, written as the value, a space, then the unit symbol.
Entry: 200 rpm
